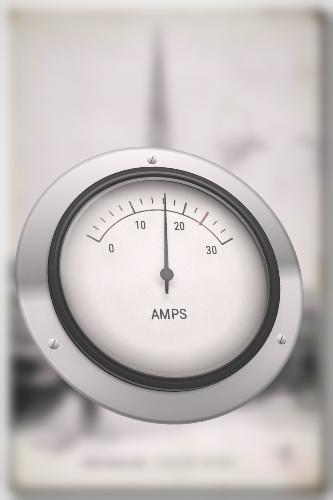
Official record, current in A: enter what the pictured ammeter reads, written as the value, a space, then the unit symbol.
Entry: 16 A
